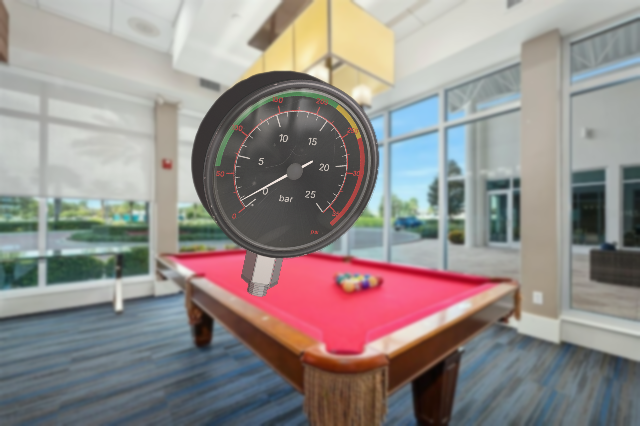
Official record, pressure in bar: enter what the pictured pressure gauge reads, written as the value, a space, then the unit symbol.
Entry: 1 bar
